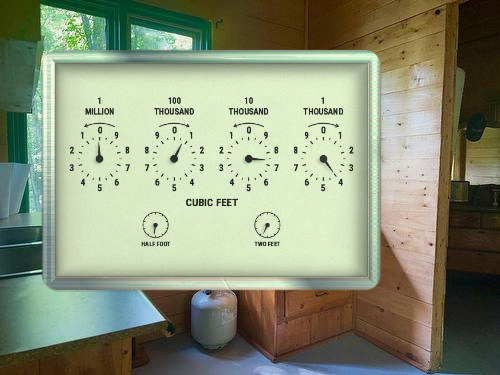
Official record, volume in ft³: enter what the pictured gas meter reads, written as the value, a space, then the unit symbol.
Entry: 7400 ft³
